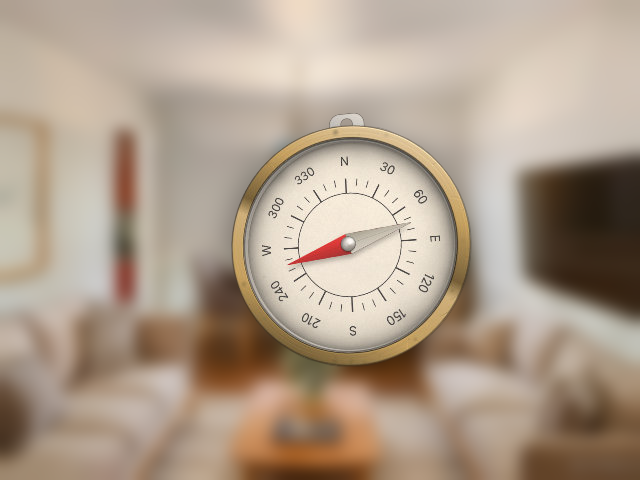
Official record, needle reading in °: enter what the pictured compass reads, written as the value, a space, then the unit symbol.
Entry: 255 °
